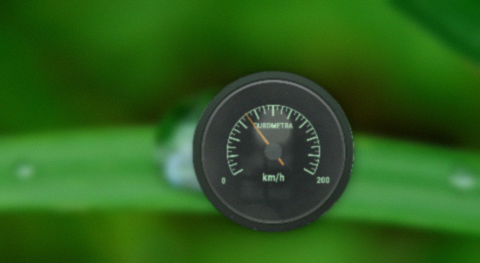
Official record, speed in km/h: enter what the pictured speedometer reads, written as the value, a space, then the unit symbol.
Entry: 70 km/h
